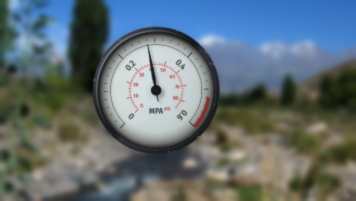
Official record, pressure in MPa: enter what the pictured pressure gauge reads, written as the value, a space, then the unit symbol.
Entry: 0.28 MPa
